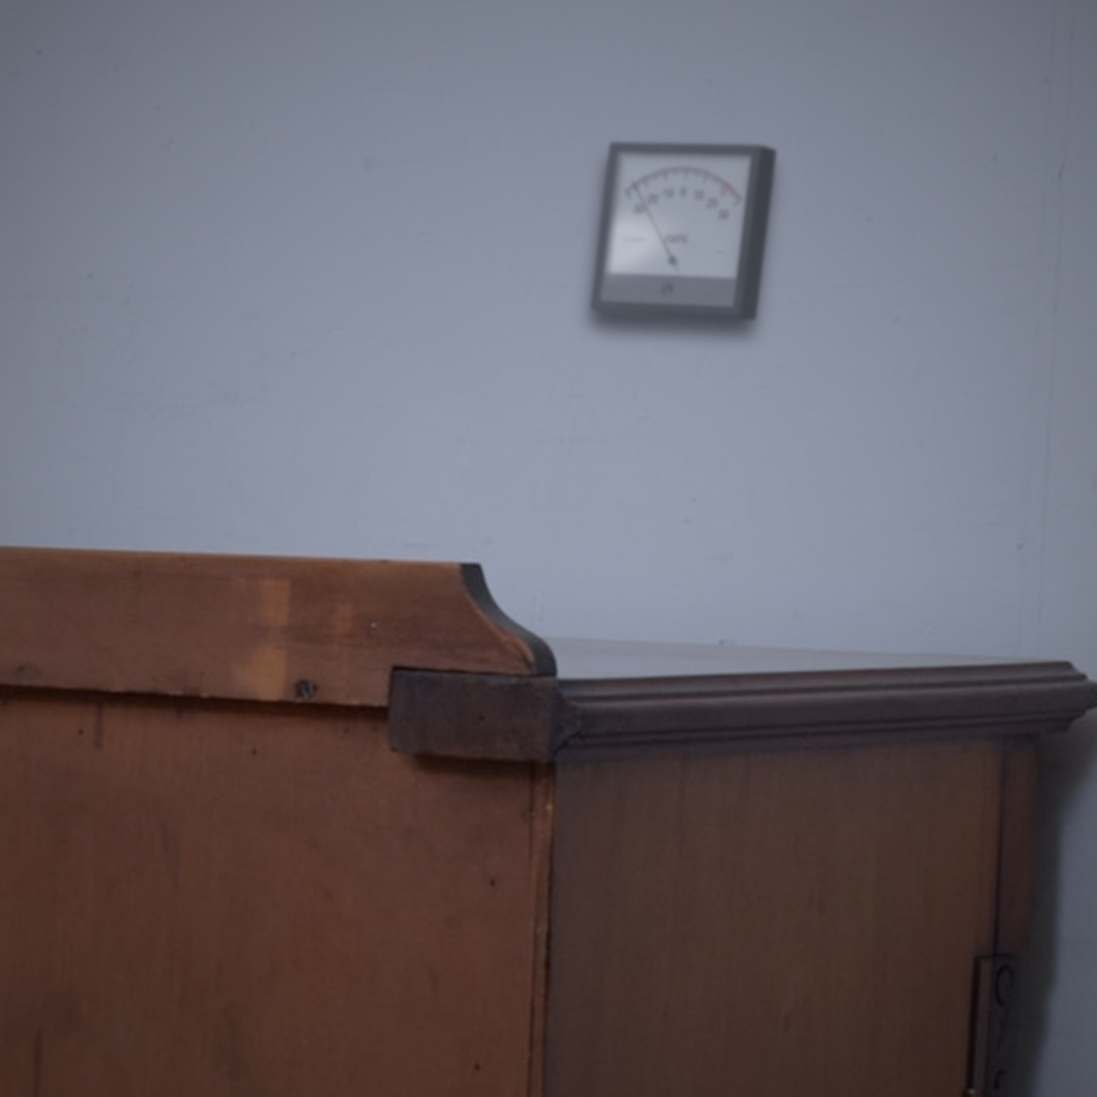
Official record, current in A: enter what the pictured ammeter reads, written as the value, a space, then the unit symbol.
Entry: -25 A
